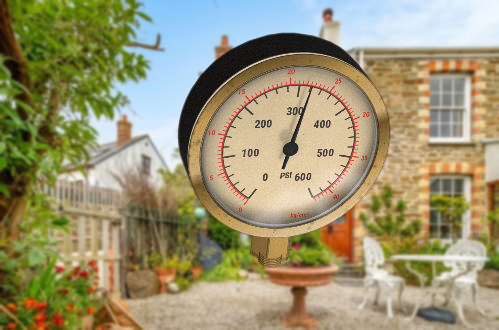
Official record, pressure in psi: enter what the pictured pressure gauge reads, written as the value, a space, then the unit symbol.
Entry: 320 psi
